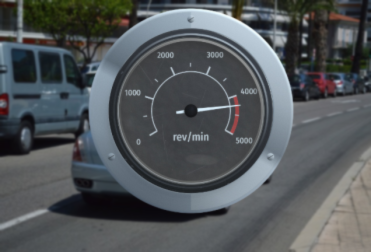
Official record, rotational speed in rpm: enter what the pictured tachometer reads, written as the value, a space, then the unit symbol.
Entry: 4250 rpm
